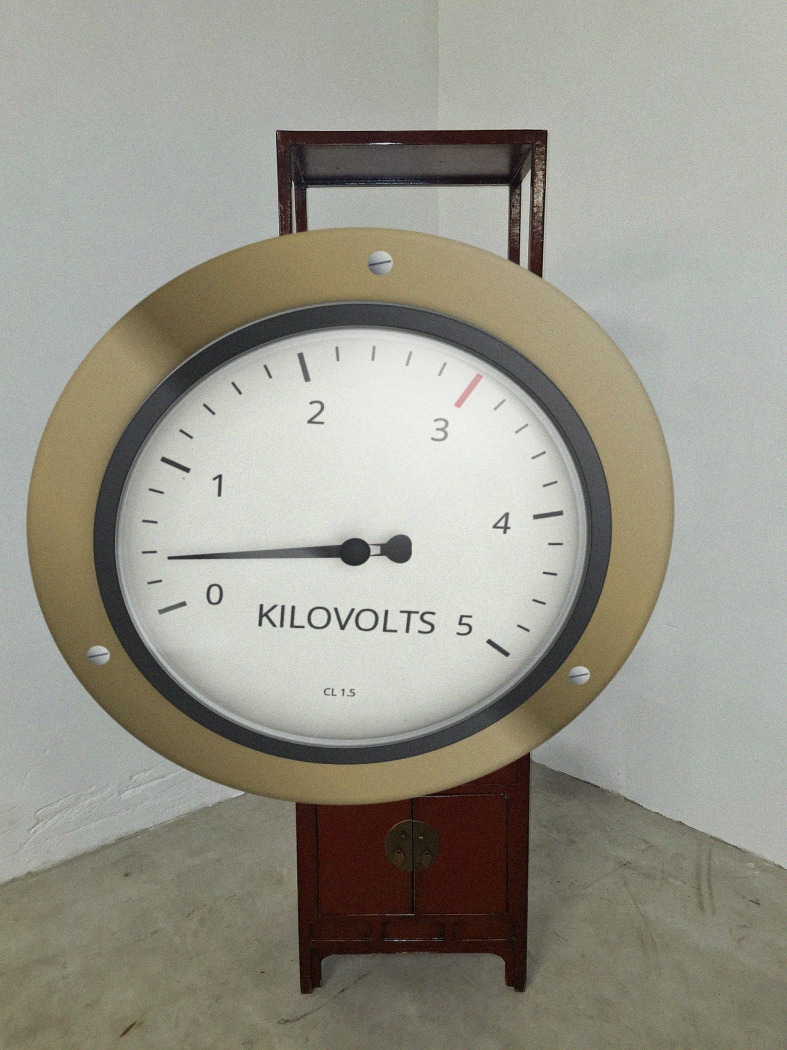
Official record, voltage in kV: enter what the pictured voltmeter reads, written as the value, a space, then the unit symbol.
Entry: 0.4 kV
